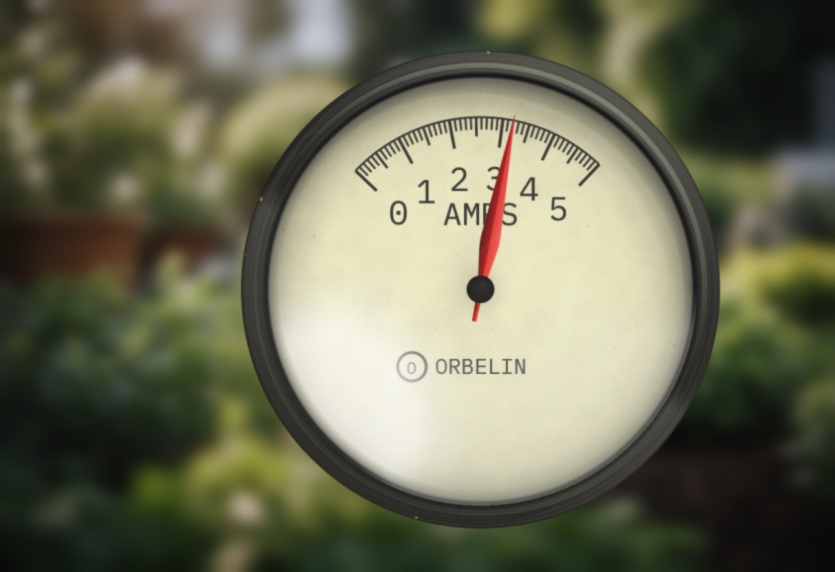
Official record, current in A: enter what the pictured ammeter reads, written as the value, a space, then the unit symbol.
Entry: 3.2 A
